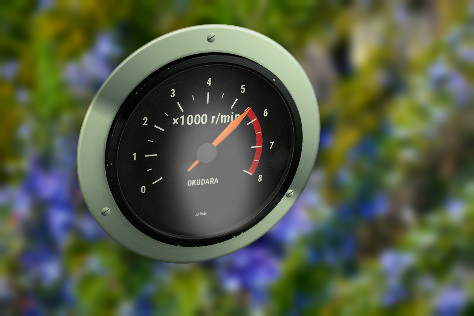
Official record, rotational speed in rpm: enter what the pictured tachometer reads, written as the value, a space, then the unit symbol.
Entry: 5500 rpm
